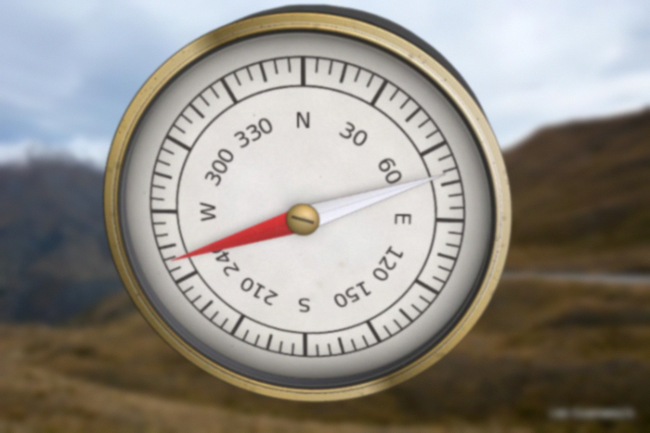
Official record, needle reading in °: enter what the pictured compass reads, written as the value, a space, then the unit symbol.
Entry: 250 °
